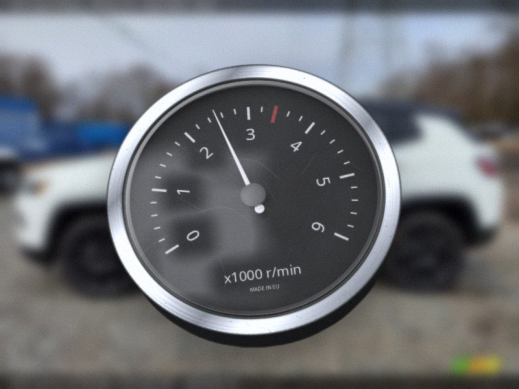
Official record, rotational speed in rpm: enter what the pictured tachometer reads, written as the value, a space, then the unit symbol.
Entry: 2500 rpm
